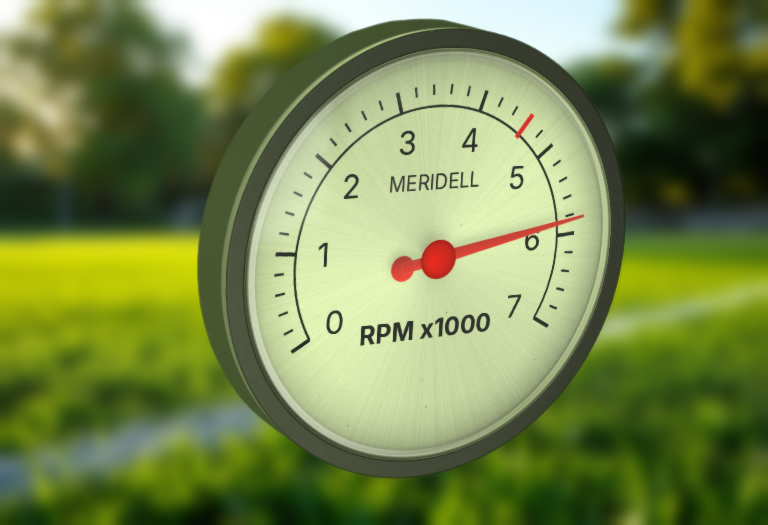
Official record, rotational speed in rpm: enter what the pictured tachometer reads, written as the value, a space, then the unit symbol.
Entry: 5800 rpm
